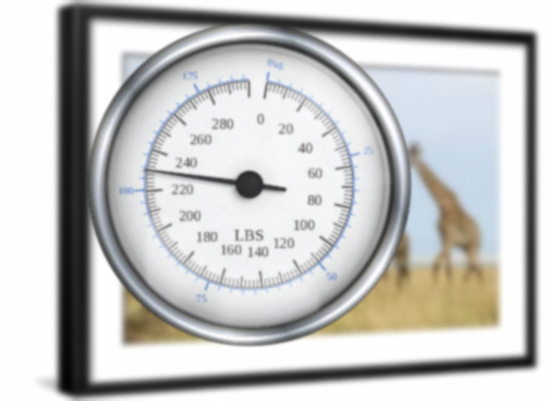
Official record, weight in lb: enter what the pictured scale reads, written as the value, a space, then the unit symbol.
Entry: 230 lb
